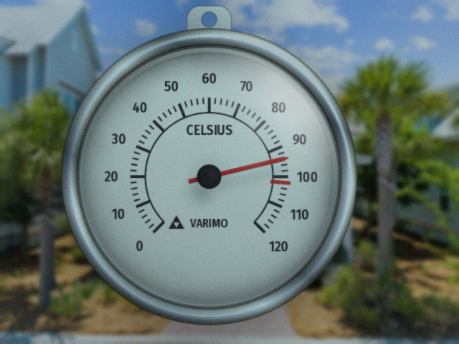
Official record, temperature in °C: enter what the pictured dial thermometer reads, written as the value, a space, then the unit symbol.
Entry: 94 °C
